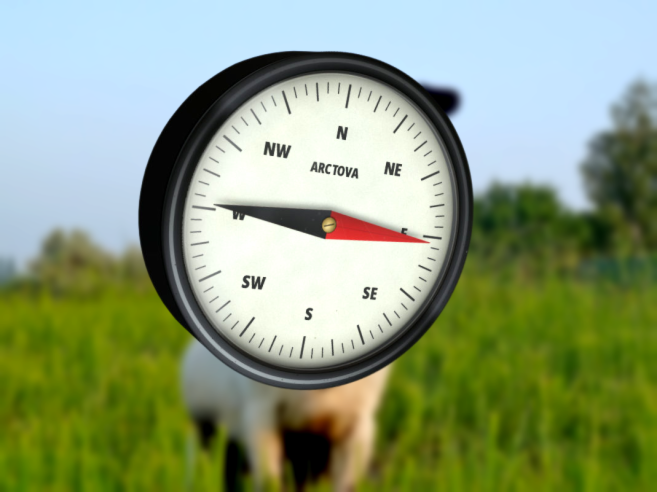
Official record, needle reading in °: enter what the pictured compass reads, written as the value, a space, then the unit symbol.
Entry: 92.5 °
